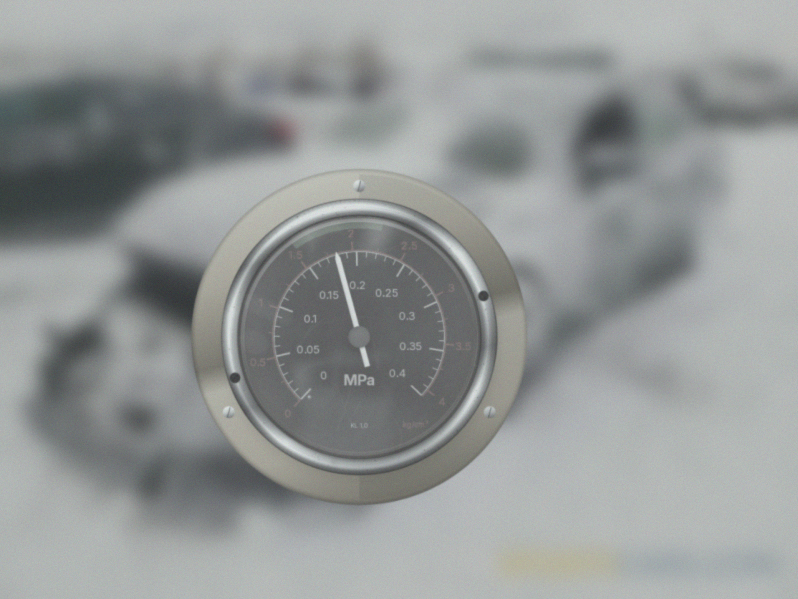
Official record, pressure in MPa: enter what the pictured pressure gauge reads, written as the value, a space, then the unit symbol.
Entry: 0.18 MPa
